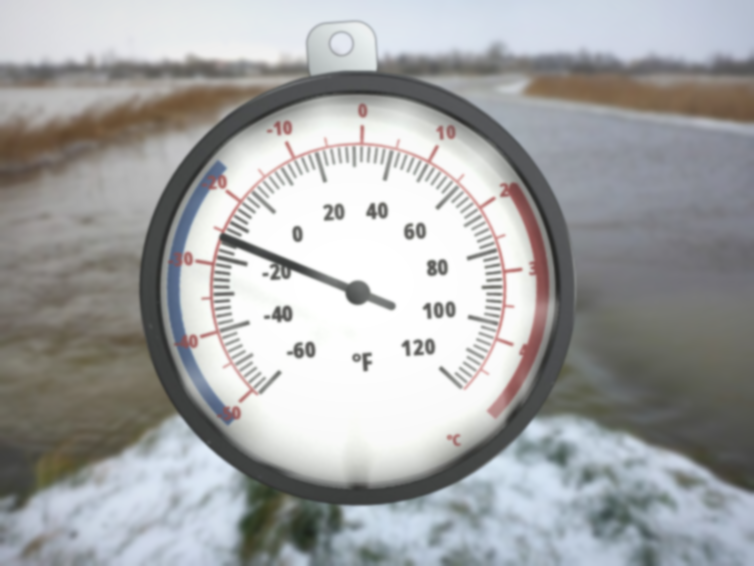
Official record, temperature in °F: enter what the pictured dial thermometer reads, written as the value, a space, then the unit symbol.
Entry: -14 °F
